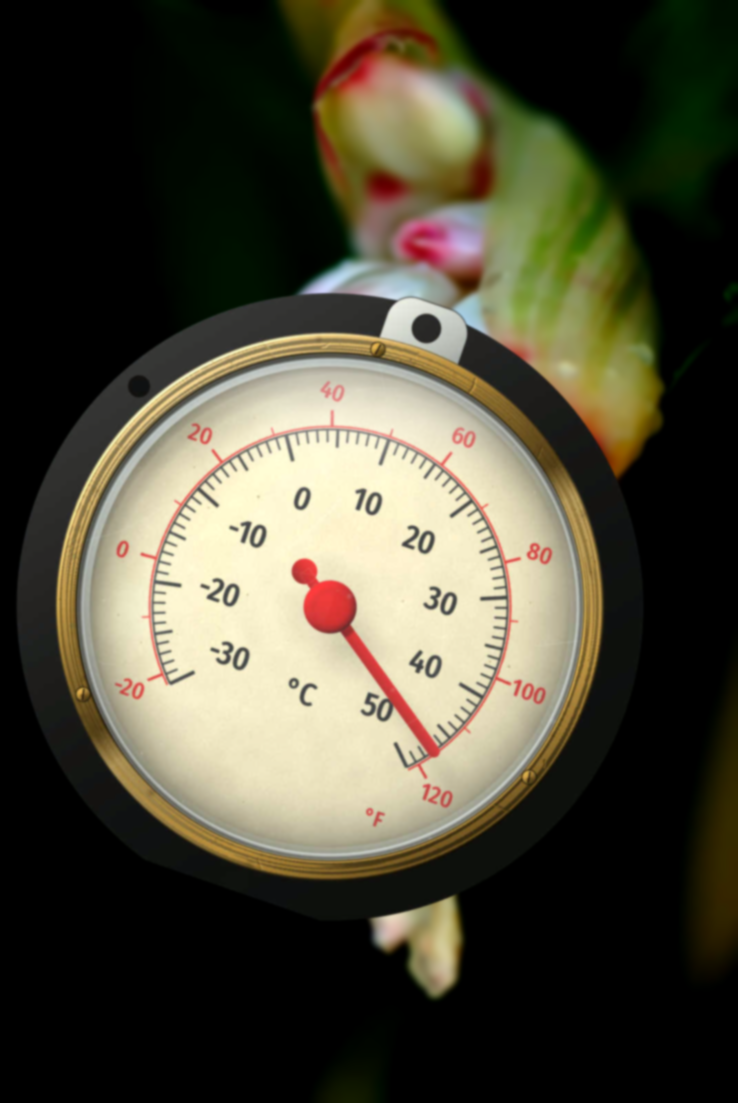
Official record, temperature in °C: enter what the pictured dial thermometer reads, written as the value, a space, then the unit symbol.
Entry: 47 °C
